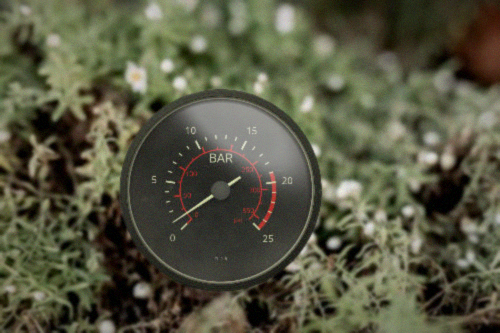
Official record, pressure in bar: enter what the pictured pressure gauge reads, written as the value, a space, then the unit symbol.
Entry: 1 bar
